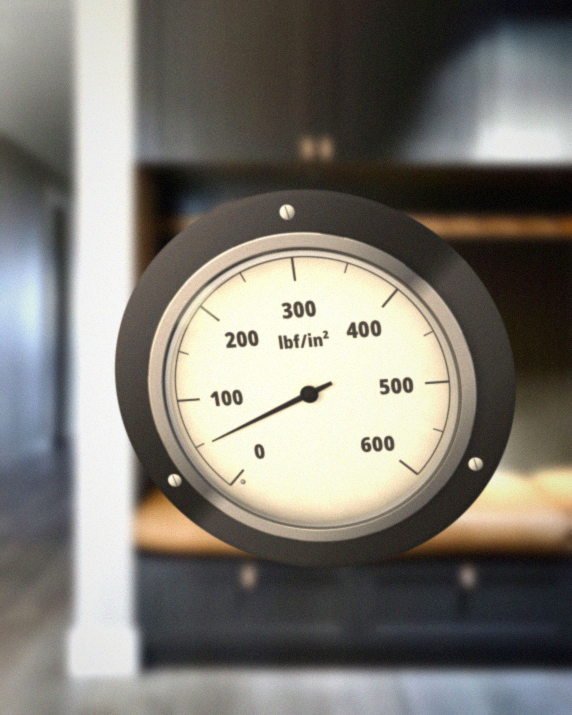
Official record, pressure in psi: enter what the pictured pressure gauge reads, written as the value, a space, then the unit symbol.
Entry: 50 psi
